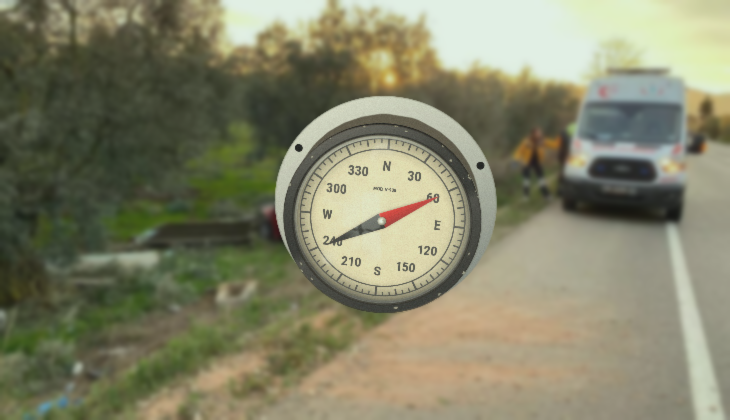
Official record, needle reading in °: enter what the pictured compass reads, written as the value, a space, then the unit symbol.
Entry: 60 °
